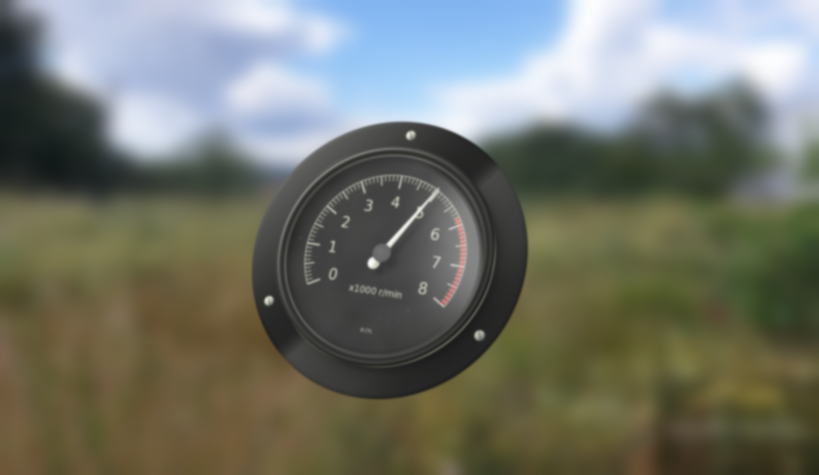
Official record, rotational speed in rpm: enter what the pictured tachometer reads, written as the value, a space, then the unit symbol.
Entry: 5000 rpm
